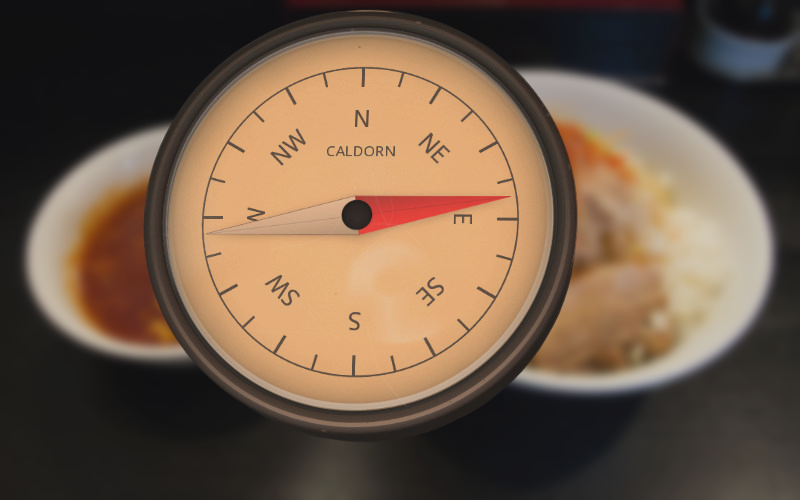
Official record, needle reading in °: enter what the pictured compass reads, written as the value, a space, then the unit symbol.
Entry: 82.5 °
